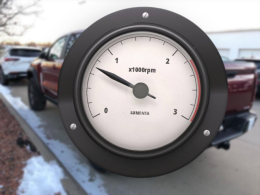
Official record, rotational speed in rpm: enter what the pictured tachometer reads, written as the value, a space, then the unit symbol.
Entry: 700 rpm
